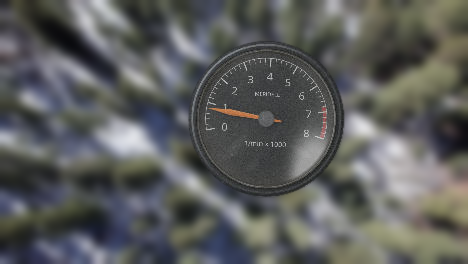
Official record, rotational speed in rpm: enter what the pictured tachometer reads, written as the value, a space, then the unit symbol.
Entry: 800 rpm
